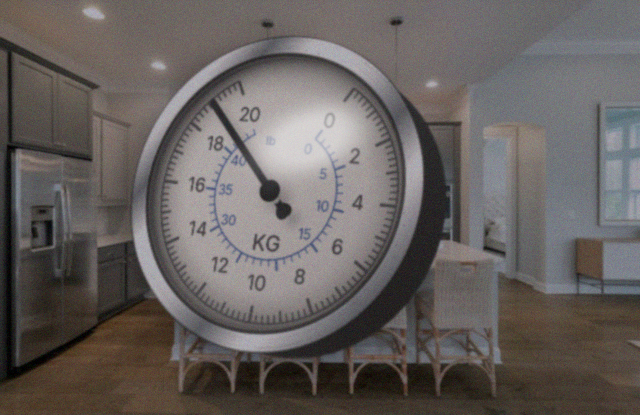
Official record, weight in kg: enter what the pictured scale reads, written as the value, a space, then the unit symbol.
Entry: 19 kg
